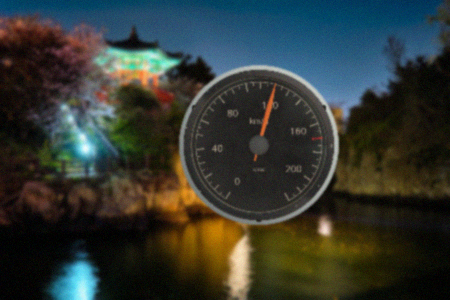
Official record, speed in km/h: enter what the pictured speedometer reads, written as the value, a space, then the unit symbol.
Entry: 120 km/h
